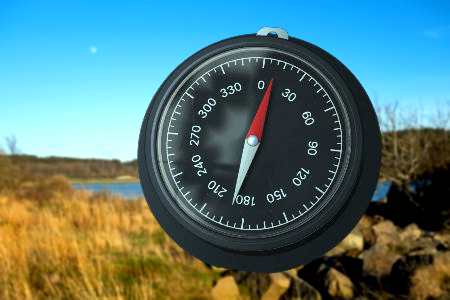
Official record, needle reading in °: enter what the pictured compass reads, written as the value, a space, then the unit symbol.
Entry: 10 °
